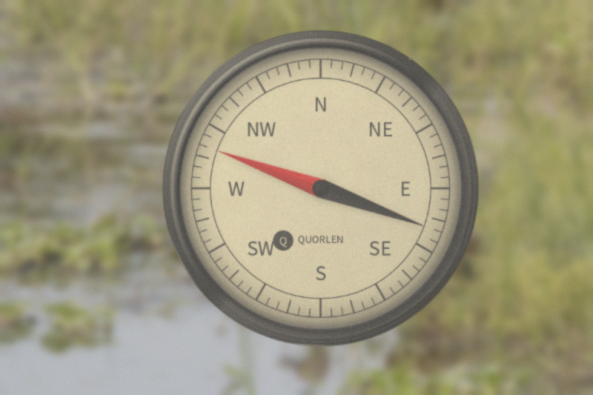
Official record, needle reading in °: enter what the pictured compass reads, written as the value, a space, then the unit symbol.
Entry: 290 °
